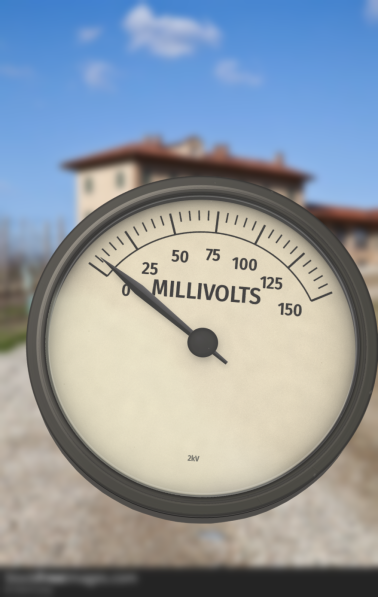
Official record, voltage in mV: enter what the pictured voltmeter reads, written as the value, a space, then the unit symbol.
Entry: 5 mV
